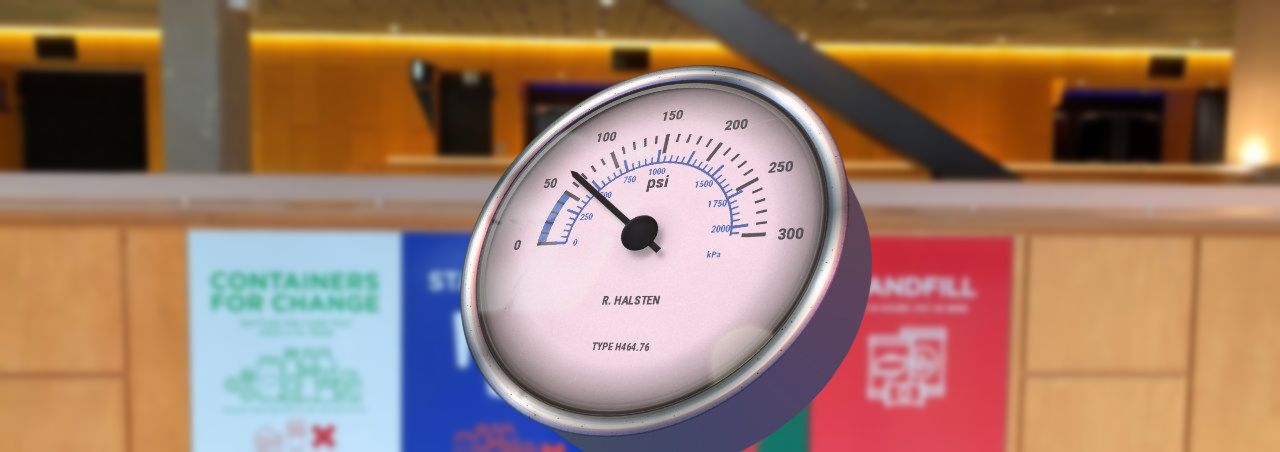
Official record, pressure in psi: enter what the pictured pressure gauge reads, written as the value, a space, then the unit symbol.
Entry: 65 psi
